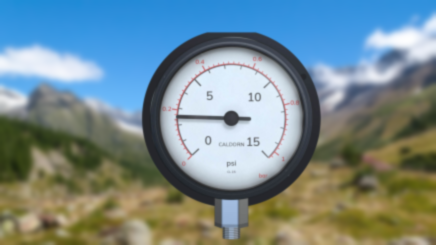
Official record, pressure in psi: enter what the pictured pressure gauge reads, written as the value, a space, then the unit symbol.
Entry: 2.5 psi
